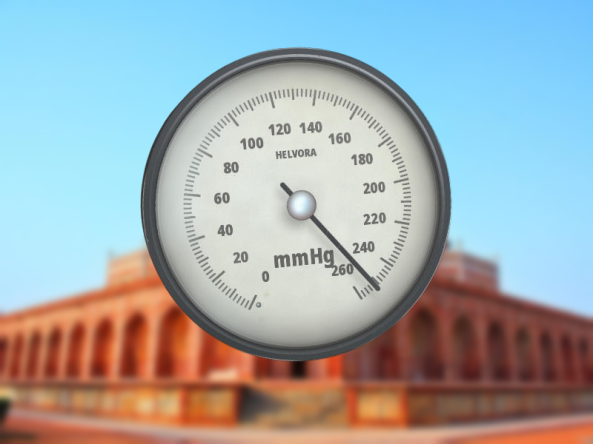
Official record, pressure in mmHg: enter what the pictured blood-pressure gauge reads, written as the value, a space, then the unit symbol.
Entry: 252 mmHg
